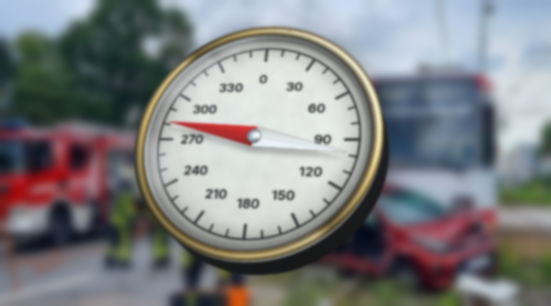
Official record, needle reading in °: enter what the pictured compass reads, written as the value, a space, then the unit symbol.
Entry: 280 °
